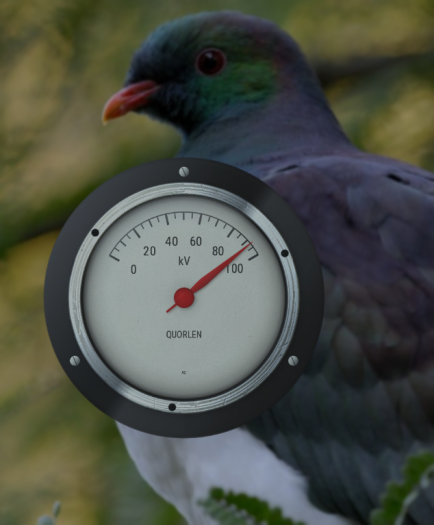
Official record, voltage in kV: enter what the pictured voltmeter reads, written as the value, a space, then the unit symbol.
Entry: 92.5 kV
